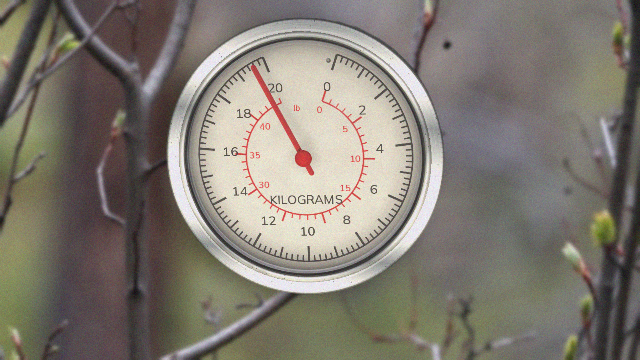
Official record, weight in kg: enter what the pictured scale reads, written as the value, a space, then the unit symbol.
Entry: 19.6 kg
